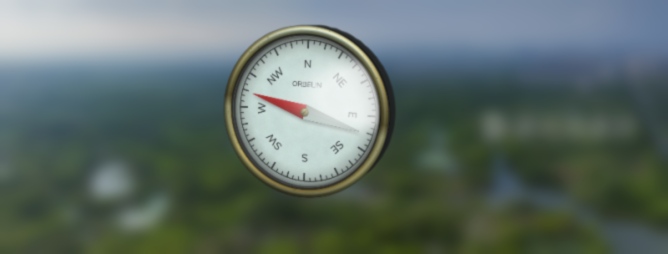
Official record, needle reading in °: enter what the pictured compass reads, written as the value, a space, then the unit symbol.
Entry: 285 °
